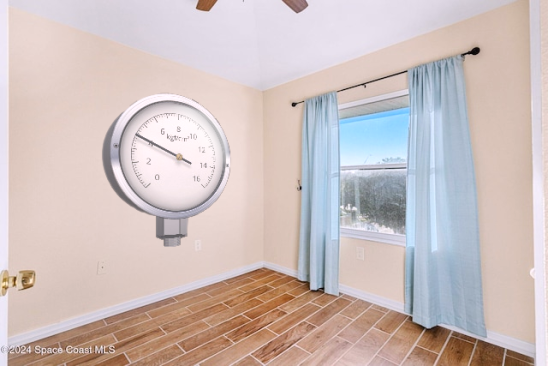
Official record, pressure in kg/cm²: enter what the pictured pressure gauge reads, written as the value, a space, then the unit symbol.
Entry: 4 kg/cm²
